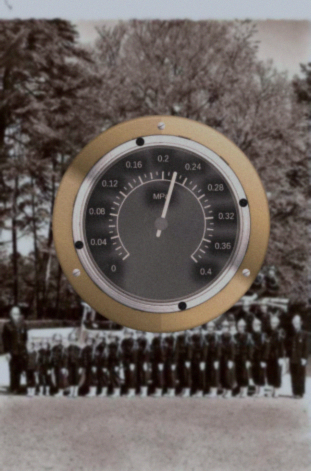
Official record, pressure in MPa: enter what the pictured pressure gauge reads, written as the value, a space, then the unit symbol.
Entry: 0.22 MPa
